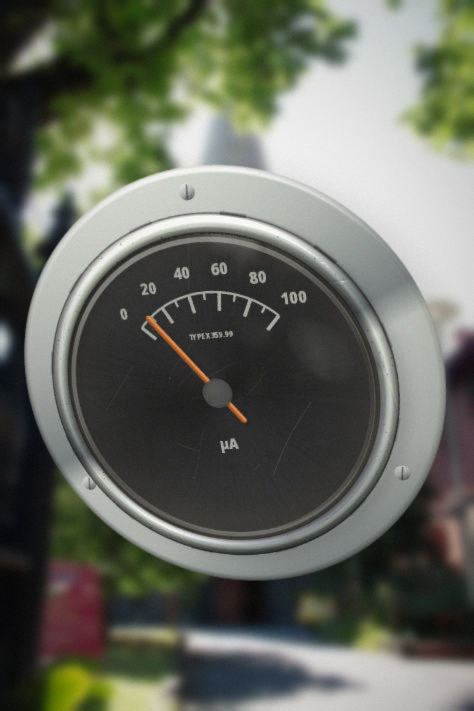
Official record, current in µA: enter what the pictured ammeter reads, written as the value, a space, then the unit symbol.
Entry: 10 µA
